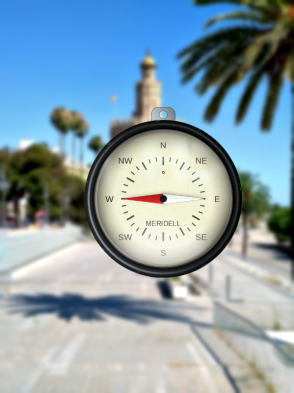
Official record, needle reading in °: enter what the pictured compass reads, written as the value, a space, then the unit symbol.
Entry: 270 °
